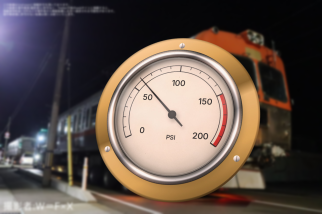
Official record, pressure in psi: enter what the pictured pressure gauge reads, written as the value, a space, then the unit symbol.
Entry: 60 psi
